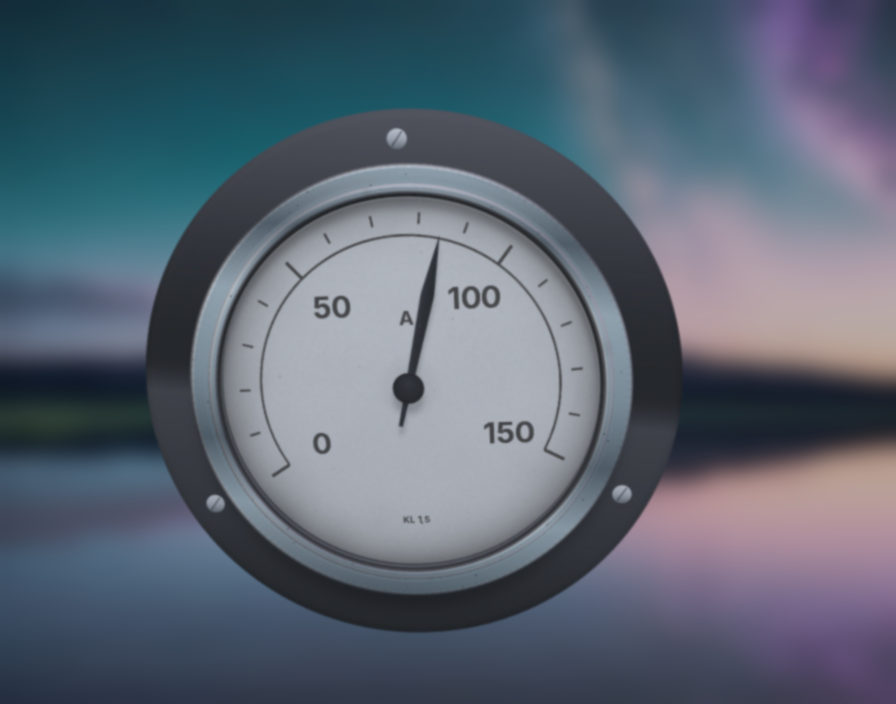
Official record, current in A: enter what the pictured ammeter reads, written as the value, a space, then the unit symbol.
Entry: 85 A
